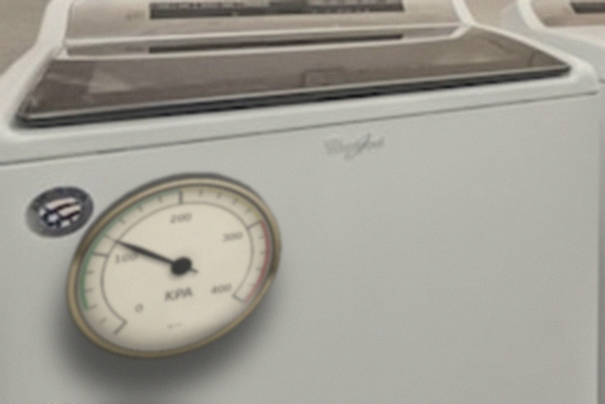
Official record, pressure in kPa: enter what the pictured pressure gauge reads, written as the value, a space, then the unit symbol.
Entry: 120 kPa
